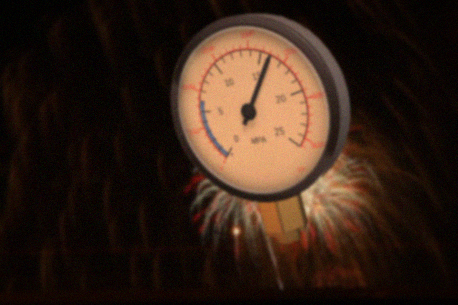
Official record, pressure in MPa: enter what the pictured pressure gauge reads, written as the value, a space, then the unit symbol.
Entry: 16 MPa
